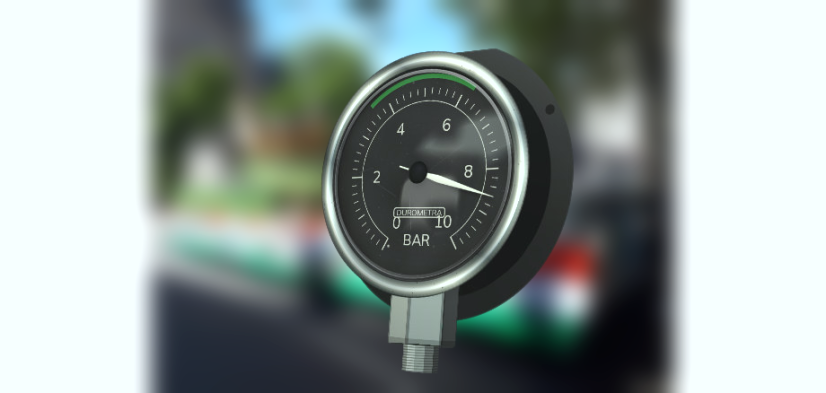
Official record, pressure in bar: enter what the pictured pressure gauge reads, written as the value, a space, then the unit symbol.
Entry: 8.6 bar
